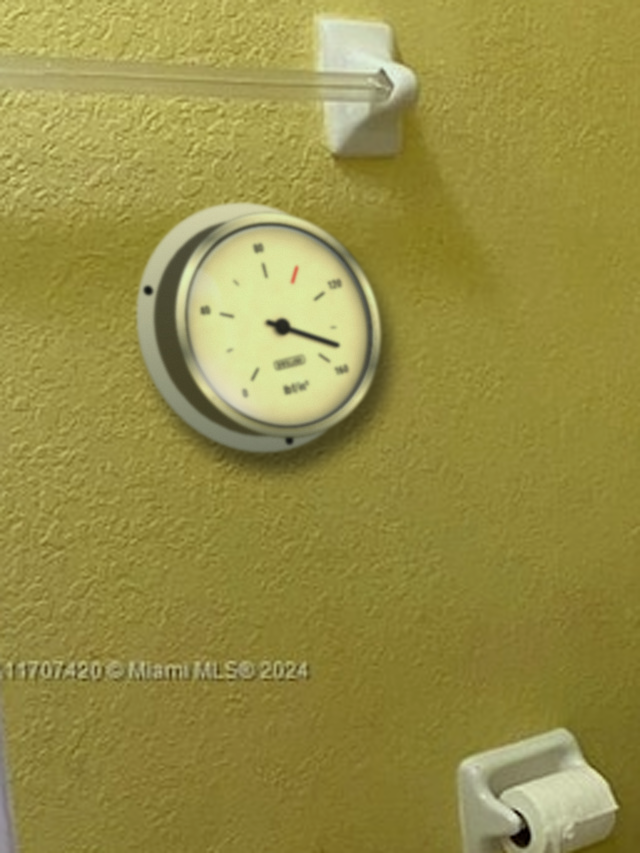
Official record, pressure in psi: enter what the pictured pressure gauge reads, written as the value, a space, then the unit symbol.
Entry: 150 psi
